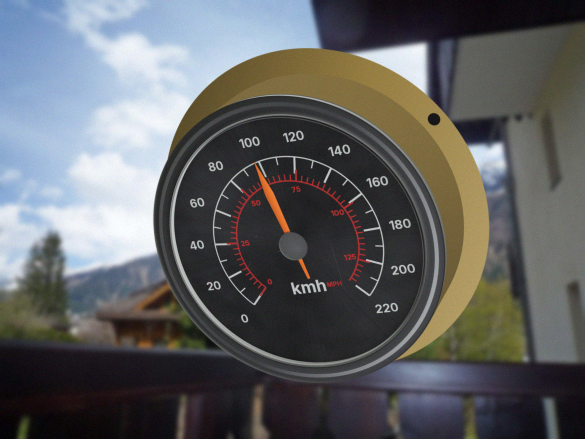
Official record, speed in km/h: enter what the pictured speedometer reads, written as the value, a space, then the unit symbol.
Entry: 100 km/h
